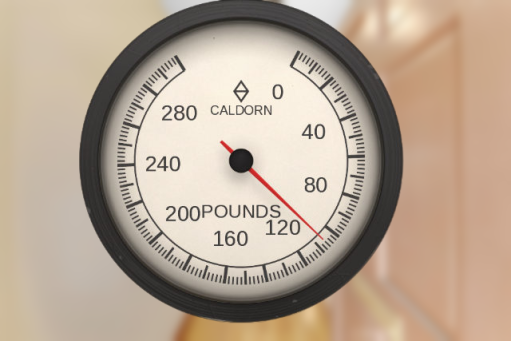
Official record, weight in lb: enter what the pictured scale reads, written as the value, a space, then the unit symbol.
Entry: 106 lb
